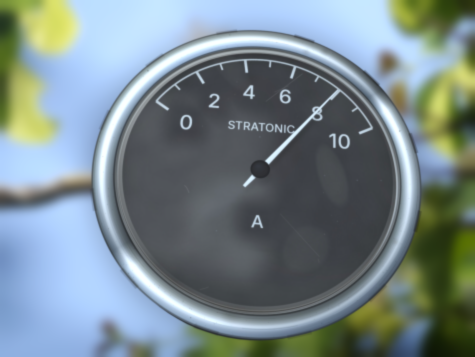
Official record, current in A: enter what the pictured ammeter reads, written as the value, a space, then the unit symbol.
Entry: 8 A
